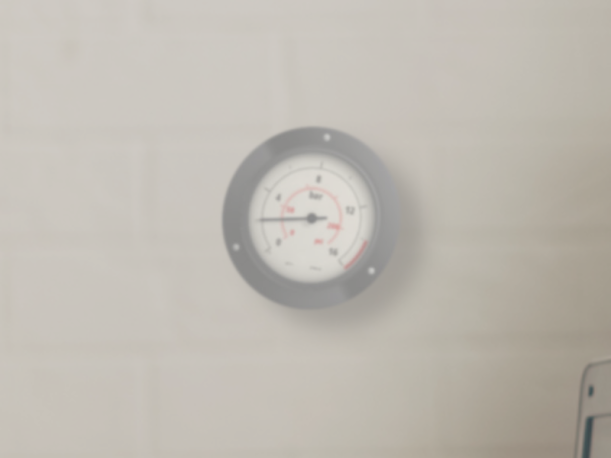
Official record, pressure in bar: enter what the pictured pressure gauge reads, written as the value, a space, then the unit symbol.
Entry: 2 bar
